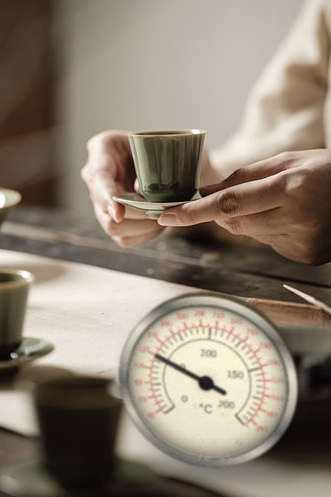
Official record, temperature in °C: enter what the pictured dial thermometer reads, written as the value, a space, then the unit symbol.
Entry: 50 °C
